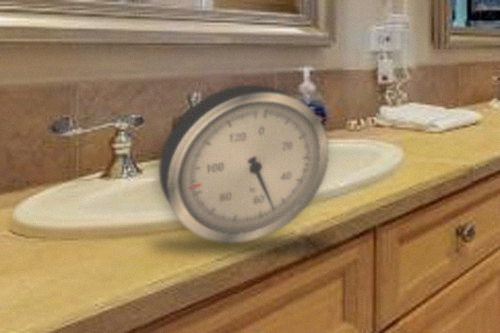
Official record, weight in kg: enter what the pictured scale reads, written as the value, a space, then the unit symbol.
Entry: 55 kg
